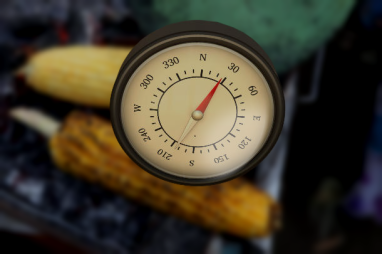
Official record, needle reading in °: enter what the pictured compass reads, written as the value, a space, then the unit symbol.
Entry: 25 °
